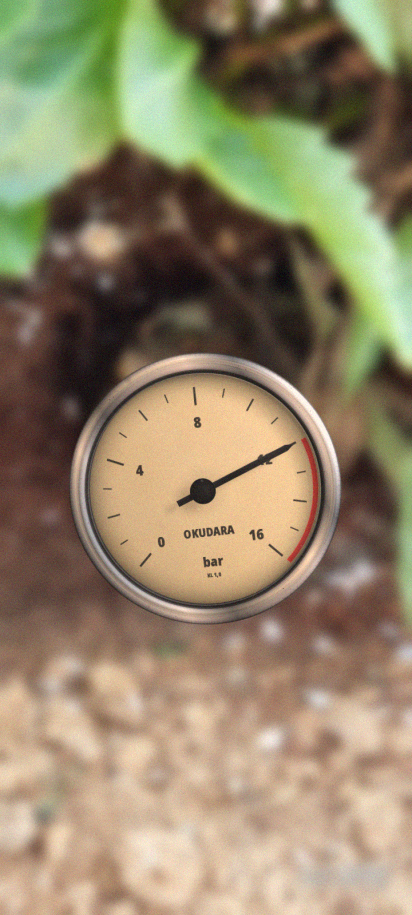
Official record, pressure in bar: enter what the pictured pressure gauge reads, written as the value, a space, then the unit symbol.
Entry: 12 bar
